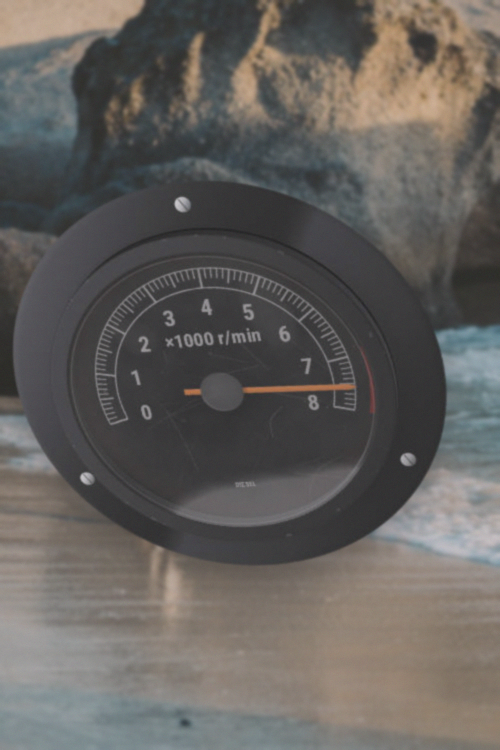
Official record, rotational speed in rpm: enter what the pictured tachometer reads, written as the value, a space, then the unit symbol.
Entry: 7500 rpm
